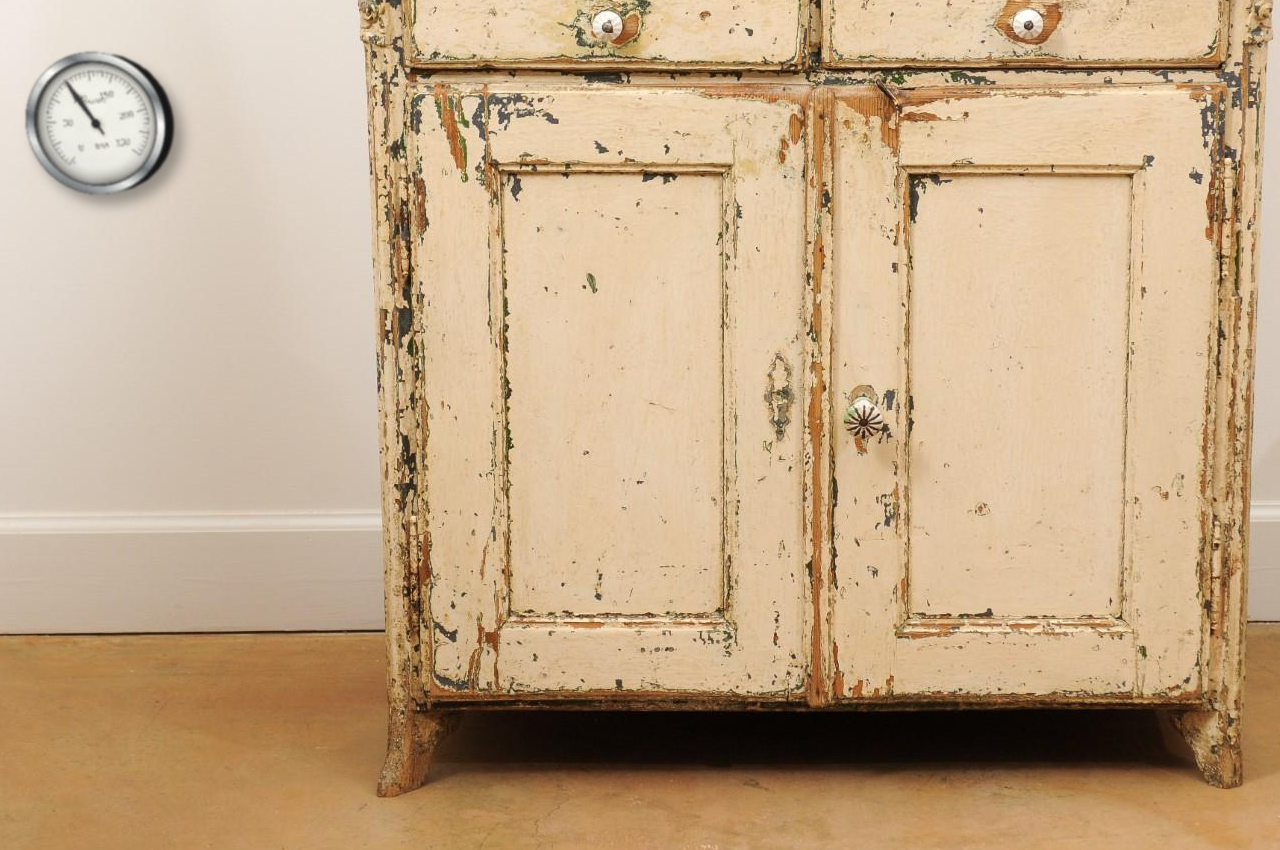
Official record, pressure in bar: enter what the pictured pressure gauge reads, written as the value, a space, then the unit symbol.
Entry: 100 bar
